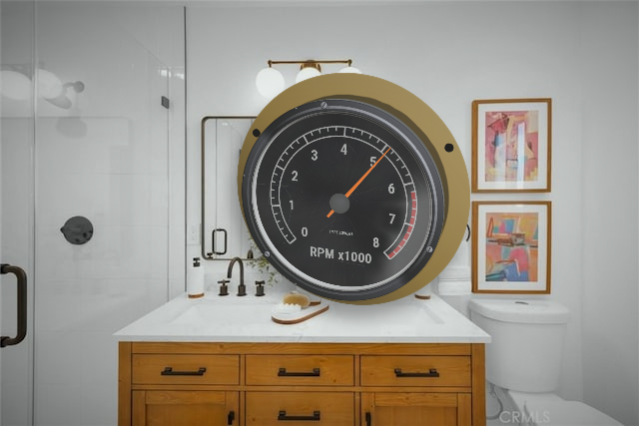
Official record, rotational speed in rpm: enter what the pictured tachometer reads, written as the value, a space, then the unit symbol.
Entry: 5100 rpm
